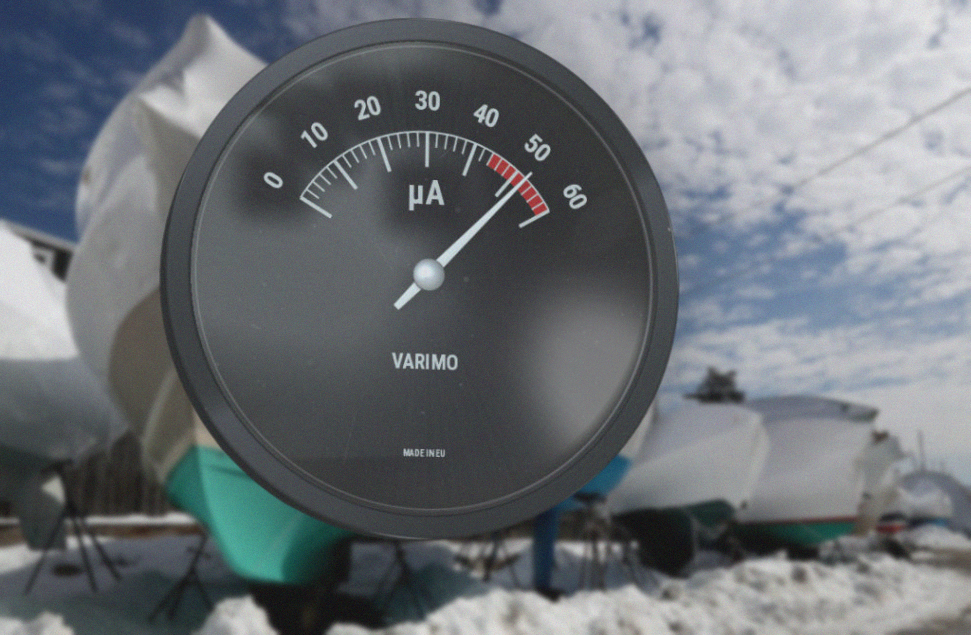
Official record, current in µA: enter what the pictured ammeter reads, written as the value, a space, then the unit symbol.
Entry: 52 µA
